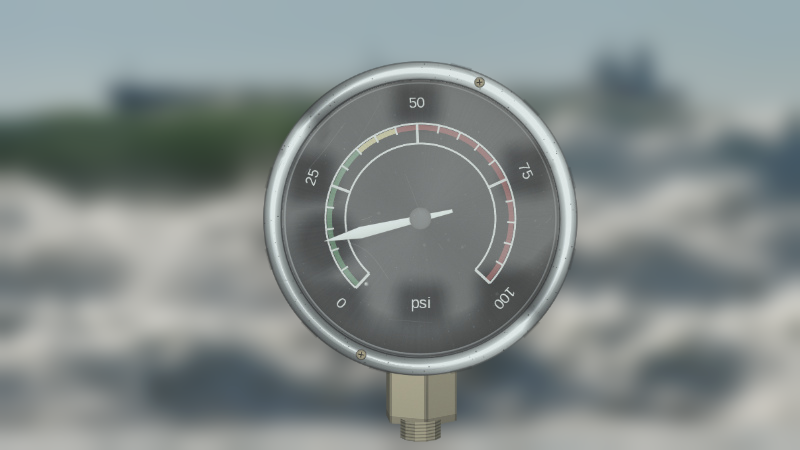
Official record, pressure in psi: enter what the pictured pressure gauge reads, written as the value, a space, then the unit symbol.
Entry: 12.5 psi
